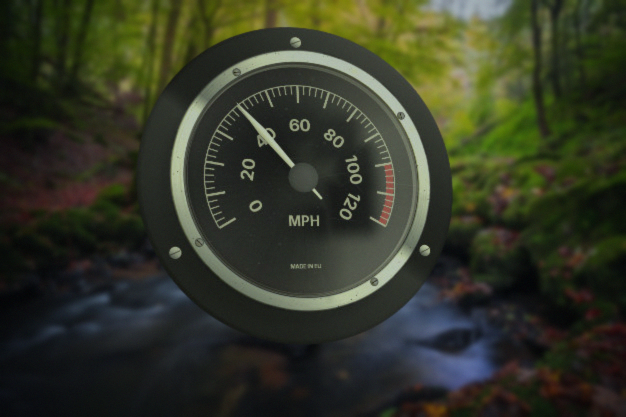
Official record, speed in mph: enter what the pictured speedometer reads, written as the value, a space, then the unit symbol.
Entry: 40 mph
